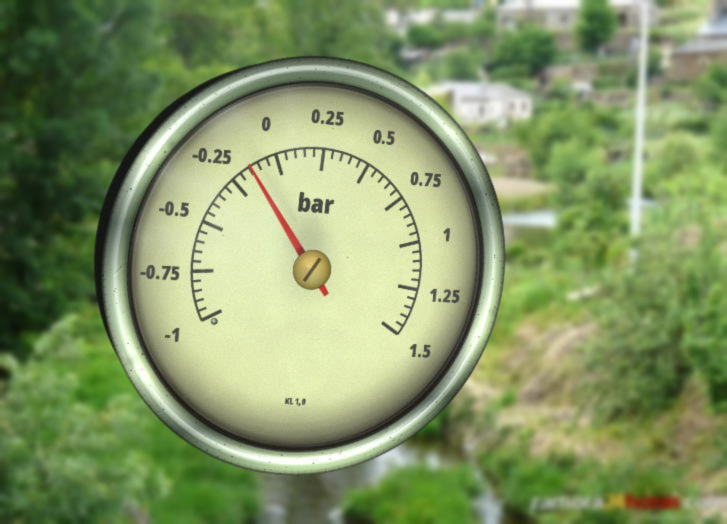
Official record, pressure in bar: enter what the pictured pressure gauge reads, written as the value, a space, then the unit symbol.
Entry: -0.15 bar
